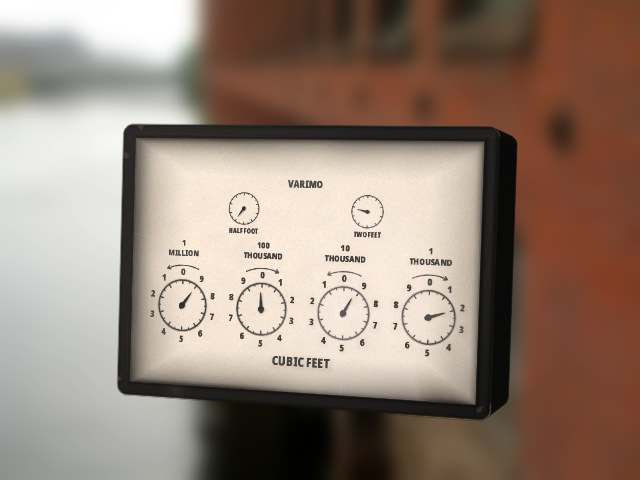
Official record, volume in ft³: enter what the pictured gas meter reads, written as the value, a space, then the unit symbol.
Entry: 899200 ft³
